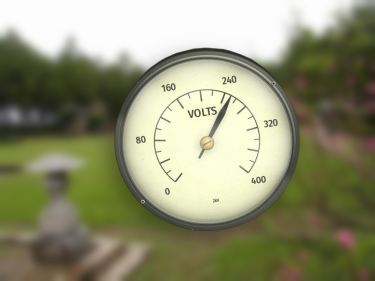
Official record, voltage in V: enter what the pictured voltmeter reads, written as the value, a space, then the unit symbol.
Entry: 250 V
